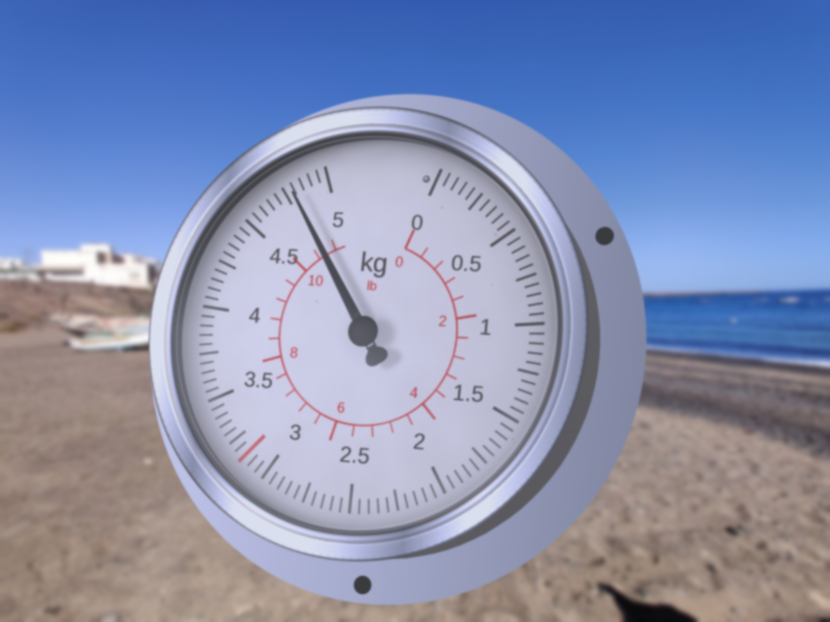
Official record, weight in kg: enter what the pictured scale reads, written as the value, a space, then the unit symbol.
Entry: 4.8 kg
